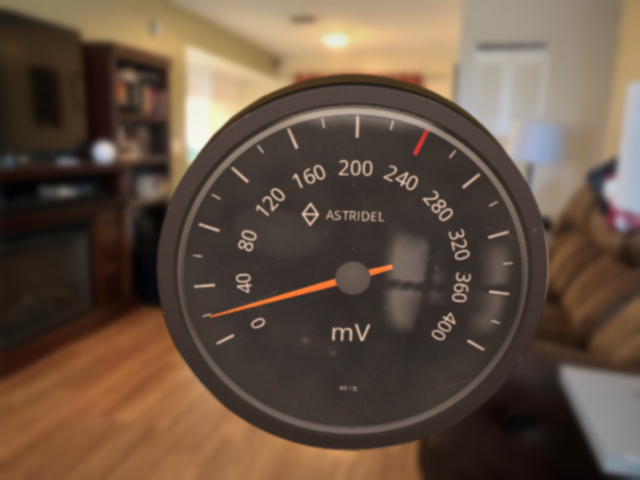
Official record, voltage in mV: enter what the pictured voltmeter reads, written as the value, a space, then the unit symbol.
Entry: 20 mV
